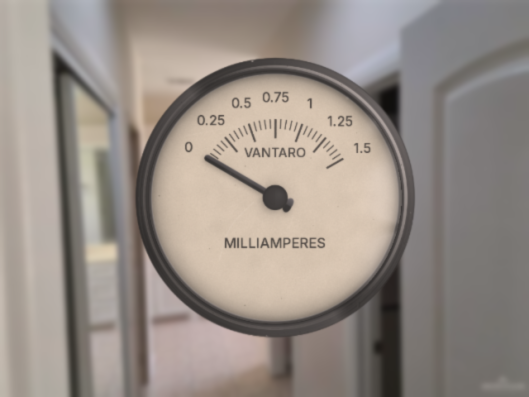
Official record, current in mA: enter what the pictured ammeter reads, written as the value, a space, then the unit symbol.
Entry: 0 mA
